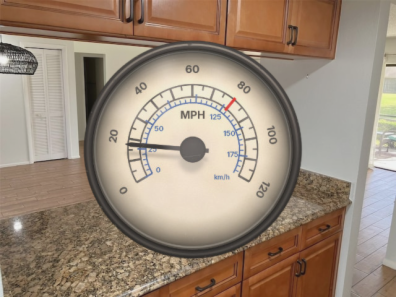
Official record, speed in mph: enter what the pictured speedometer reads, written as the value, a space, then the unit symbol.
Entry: 17.5 mph
